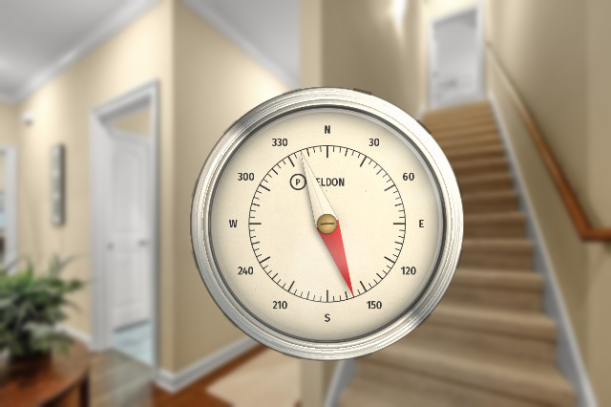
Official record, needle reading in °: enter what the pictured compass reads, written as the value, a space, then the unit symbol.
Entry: 160 °
